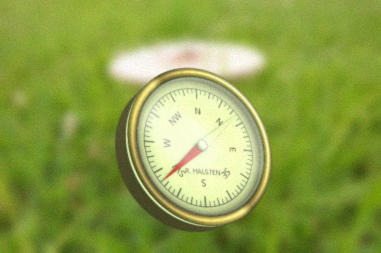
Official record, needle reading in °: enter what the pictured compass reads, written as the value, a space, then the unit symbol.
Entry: 230 °
